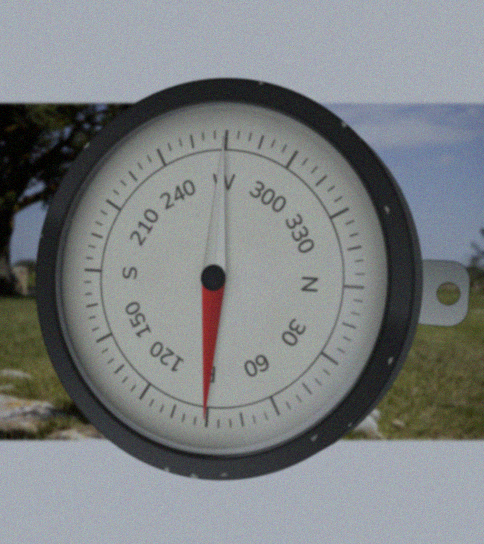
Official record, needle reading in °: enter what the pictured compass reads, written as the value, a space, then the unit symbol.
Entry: 90 °
